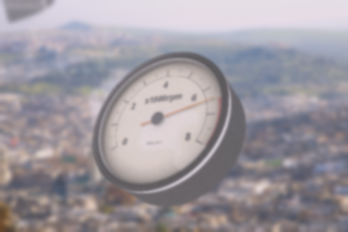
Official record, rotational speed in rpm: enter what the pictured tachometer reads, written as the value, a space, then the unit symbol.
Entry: 6500 rpm
